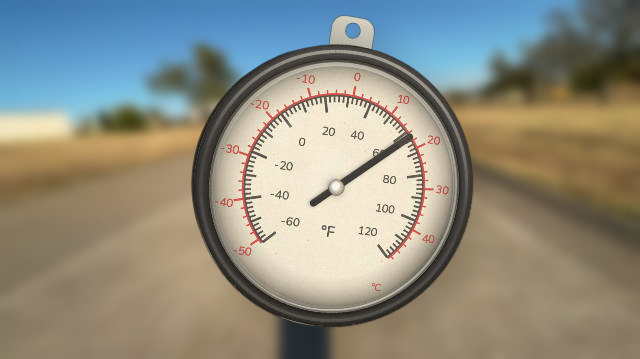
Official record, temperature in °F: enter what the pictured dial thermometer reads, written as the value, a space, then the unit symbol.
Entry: 62 °F
